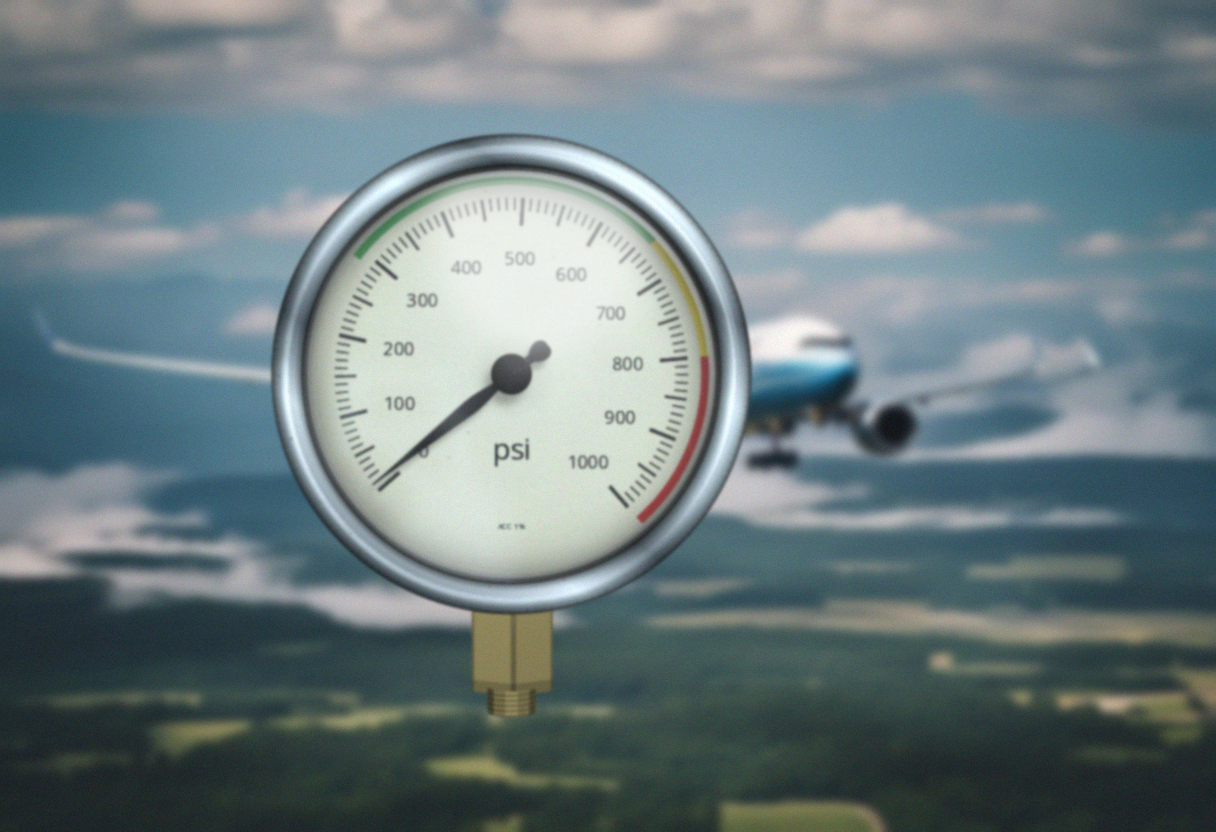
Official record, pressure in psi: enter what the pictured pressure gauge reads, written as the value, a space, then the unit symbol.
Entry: 10 psi
